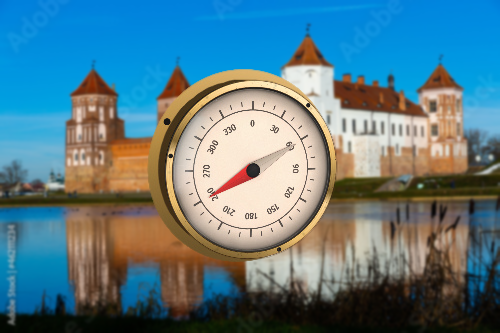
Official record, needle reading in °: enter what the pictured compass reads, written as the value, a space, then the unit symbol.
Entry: 240 °
